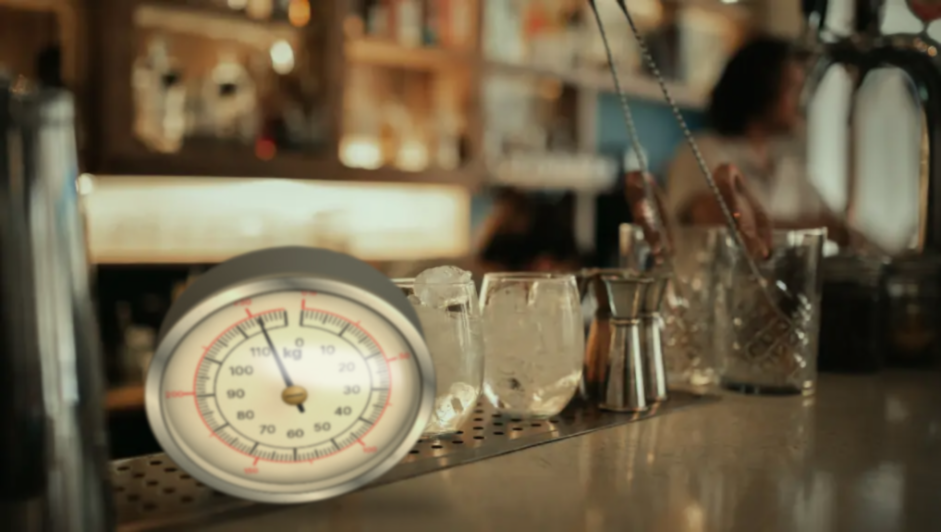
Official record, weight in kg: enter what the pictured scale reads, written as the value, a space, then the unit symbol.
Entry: 115 kg
